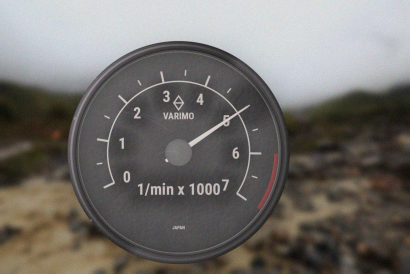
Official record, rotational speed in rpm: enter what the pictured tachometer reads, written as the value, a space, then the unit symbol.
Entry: 5000 rpm
